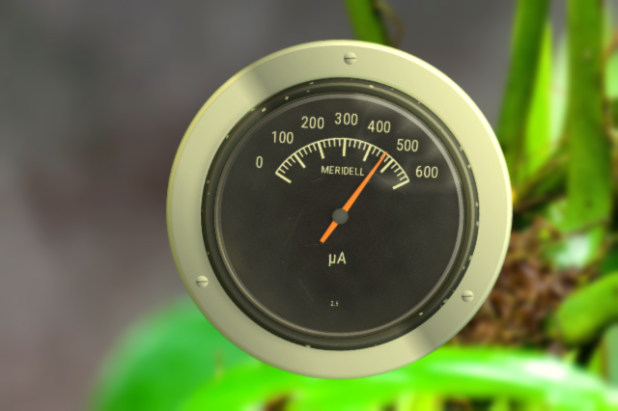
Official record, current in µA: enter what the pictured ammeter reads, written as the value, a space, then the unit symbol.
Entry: 460 µA
